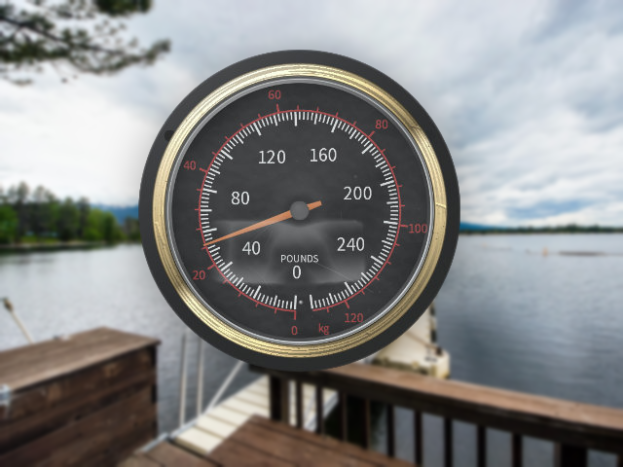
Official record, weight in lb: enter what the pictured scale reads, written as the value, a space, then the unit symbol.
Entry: 54 lb
